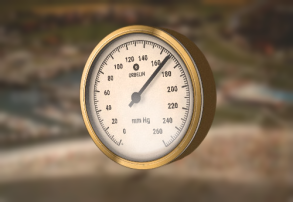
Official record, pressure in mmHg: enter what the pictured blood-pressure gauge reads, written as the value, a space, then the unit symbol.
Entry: 170 mmHg
